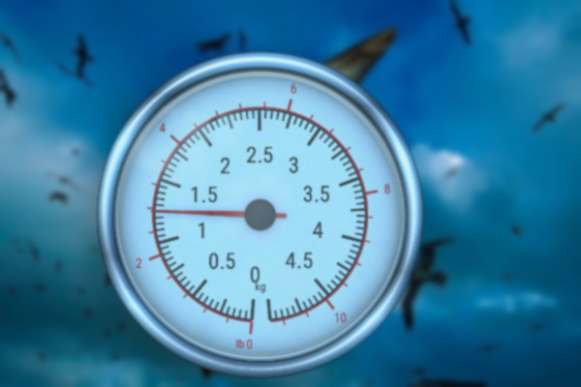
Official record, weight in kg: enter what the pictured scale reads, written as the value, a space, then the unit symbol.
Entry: 1.25 kg
